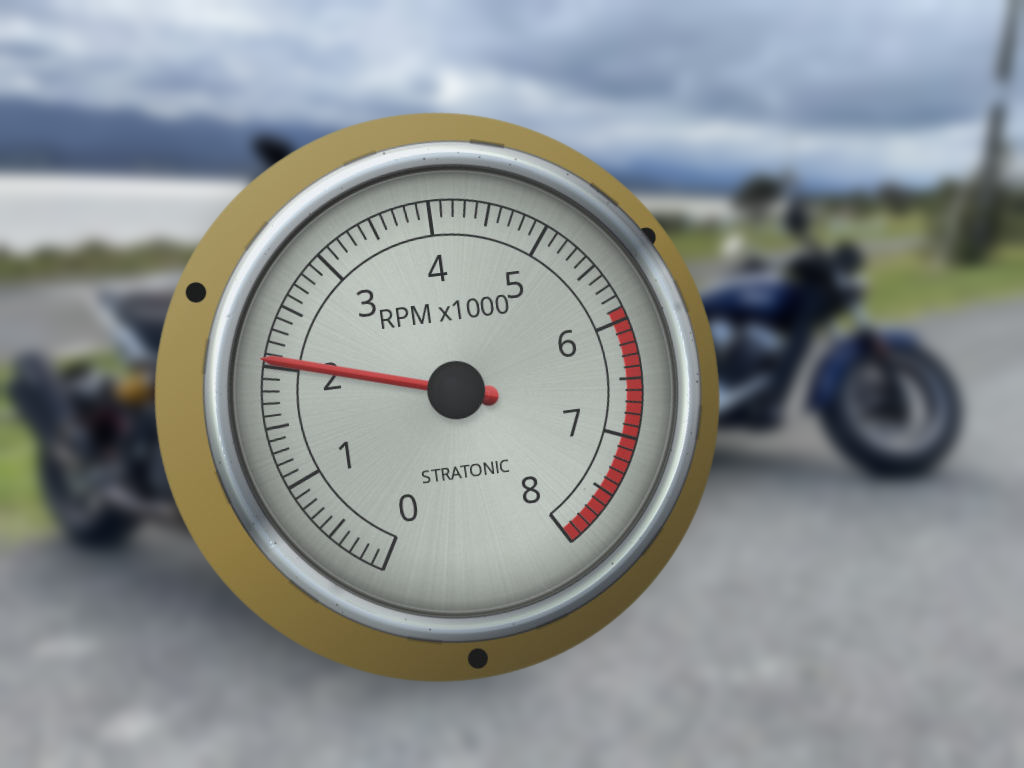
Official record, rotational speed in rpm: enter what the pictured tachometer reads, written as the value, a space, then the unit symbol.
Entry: 2050 rpm
